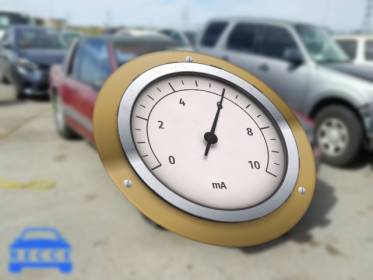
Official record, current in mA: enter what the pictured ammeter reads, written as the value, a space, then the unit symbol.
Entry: 6 mA
